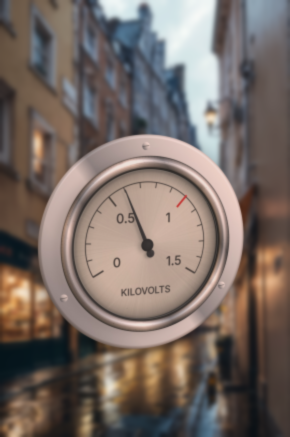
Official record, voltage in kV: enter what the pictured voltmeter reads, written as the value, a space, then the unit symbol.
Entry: 0.6 kV
